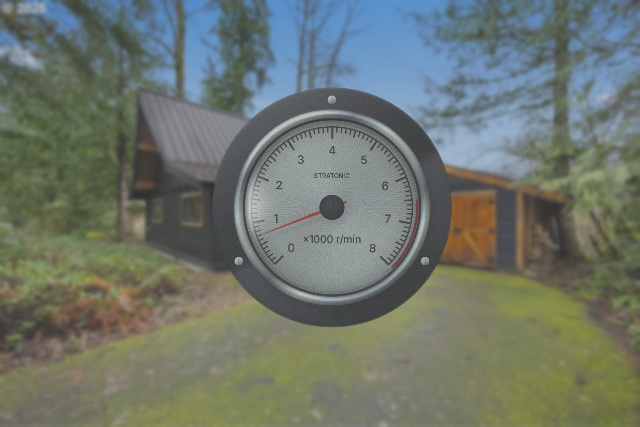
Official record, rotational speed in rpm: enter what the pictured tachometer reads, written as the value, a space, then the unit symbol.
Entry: 700 rpm
